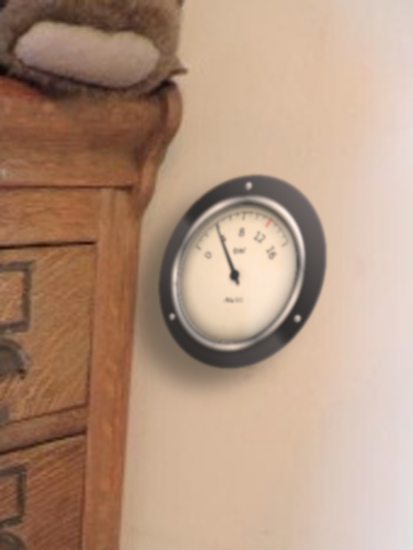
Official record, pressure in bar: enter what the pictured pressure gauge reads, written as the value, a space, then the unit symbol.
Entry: 4 bar
